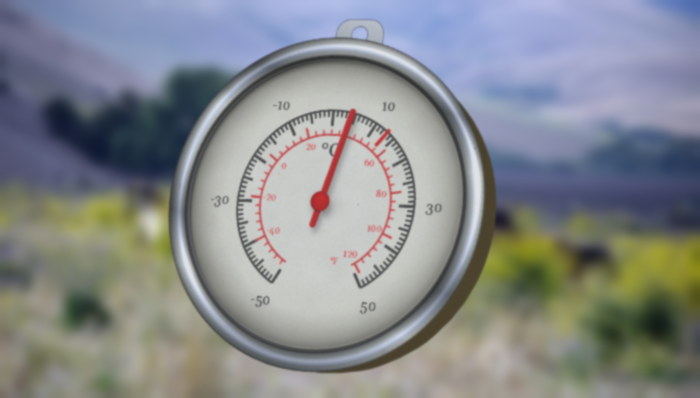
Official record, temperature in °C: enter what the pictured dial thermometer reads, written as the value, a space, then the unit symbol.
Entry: 5 °C
